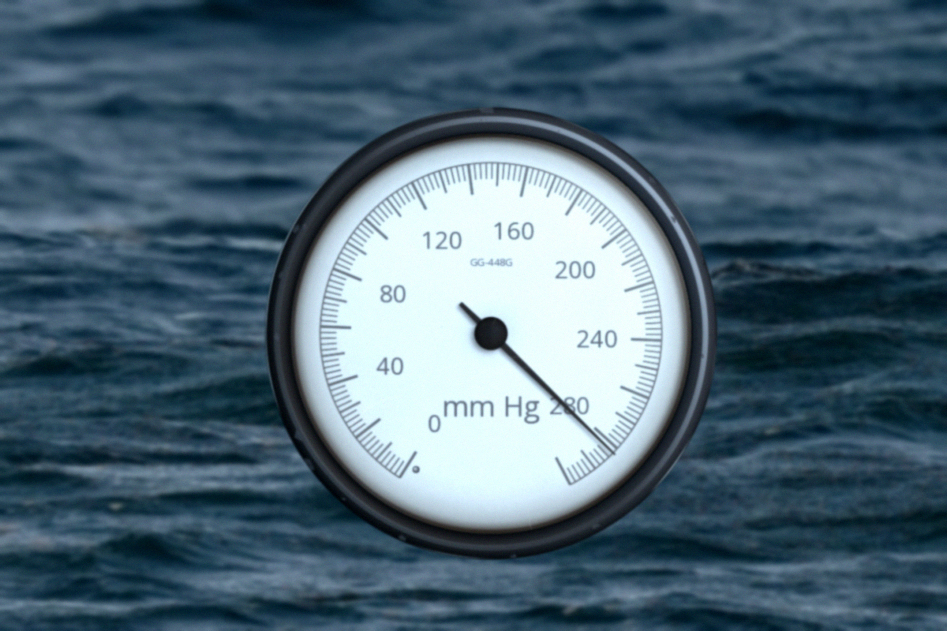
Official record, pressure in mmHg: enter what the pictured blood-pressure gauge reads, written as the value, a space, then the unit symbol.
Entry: 282 mmHg
